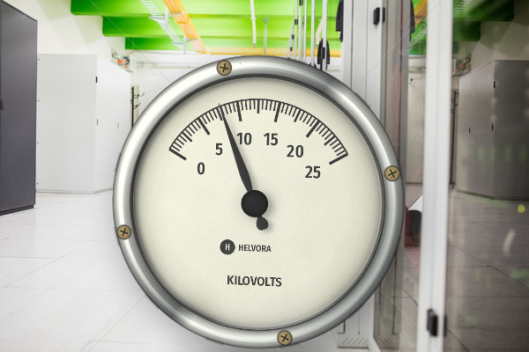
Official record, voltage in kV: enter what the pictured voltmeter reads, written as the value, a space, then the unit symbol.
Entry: 8 kV
